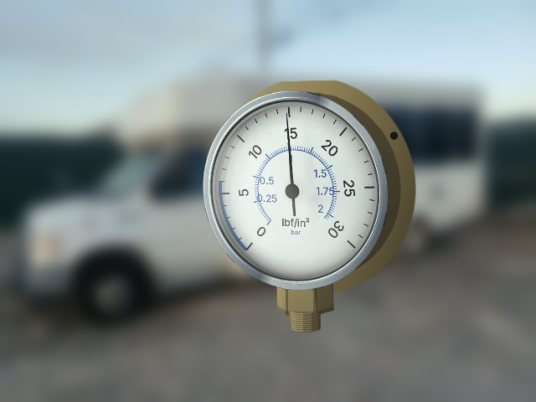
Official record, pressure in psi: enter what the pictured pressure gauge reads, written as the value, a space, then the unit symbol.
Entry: 15 psi
